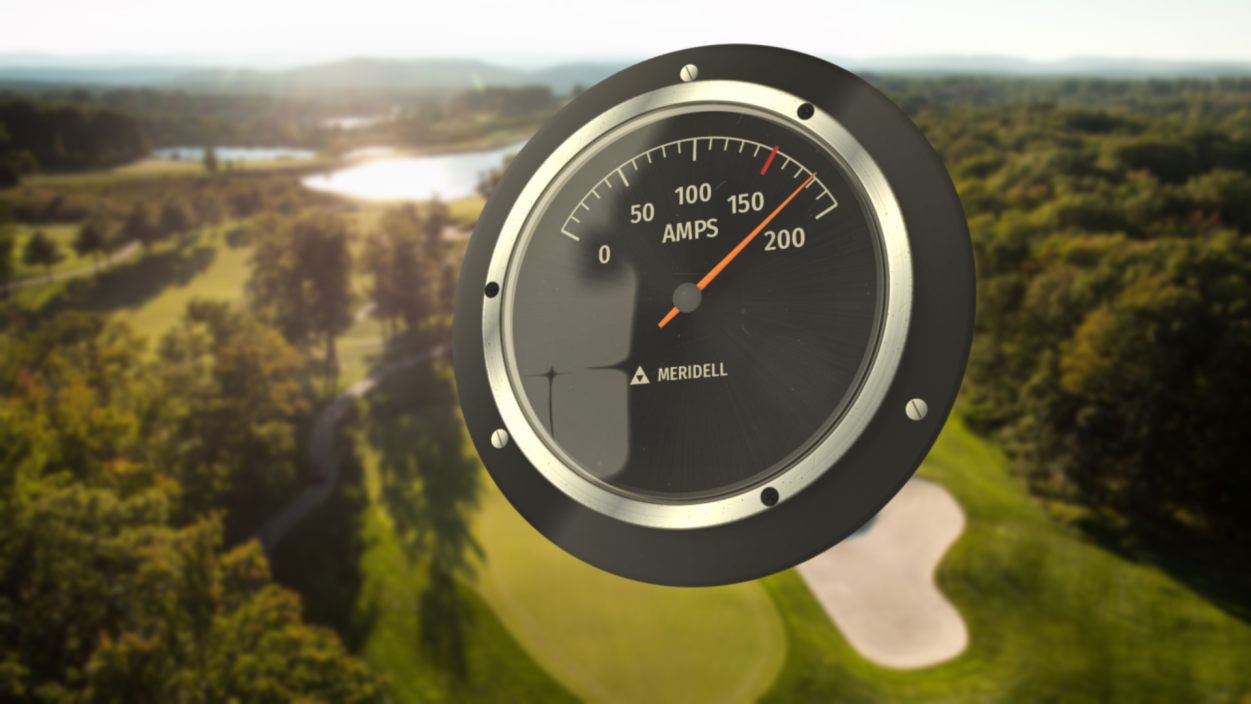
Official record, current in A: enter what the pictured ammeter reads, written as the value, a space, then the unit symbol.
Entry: 180 A
